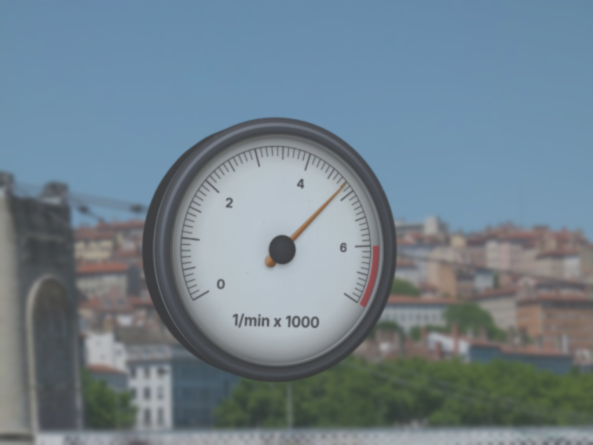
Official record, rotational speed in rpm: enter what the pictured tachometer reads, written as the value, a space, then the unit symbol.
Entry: 4800 rpm
